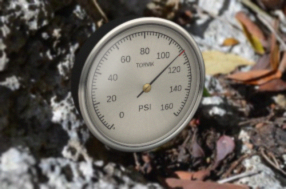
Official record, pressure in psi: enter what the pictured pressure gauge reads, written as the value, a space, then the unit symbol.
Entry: 110 psi
